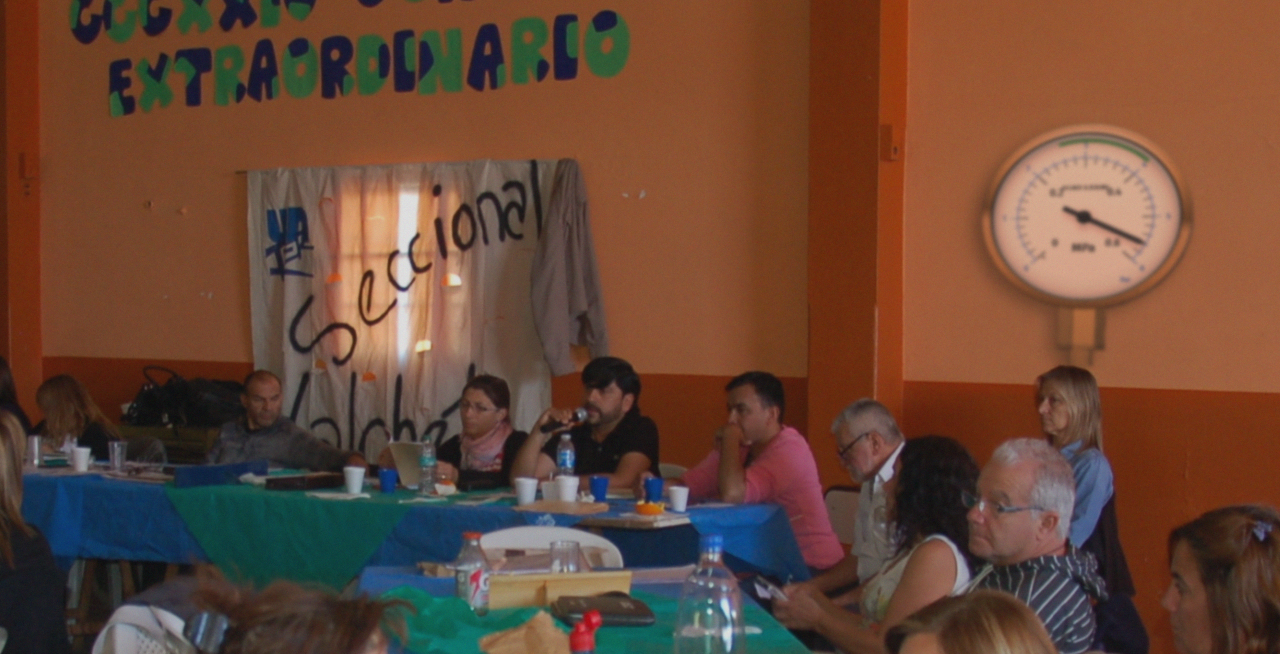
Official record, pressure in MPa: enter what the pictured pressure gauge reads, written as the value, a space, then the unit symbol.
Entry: 0.56 MPa
